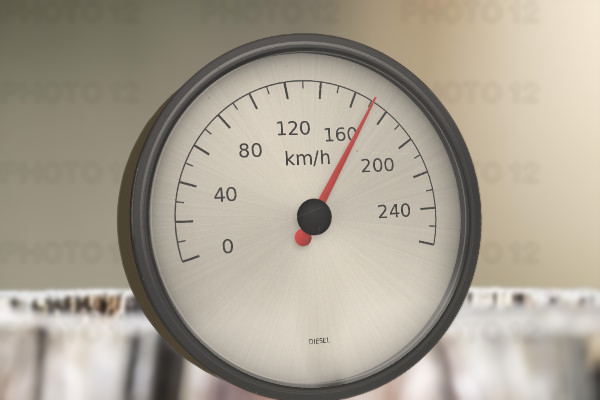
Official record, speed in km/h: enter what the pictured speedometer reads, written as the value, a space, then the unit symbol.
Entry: 170 km/h
